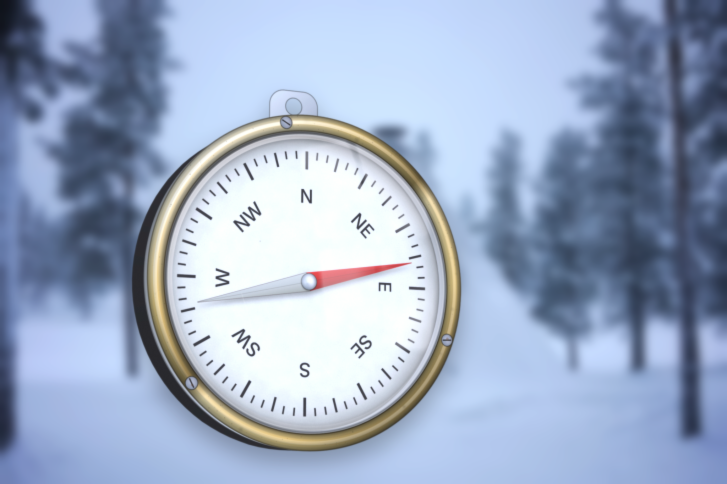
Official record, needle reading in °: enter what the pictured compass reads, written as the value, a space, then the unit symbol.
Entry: 77.5 °
